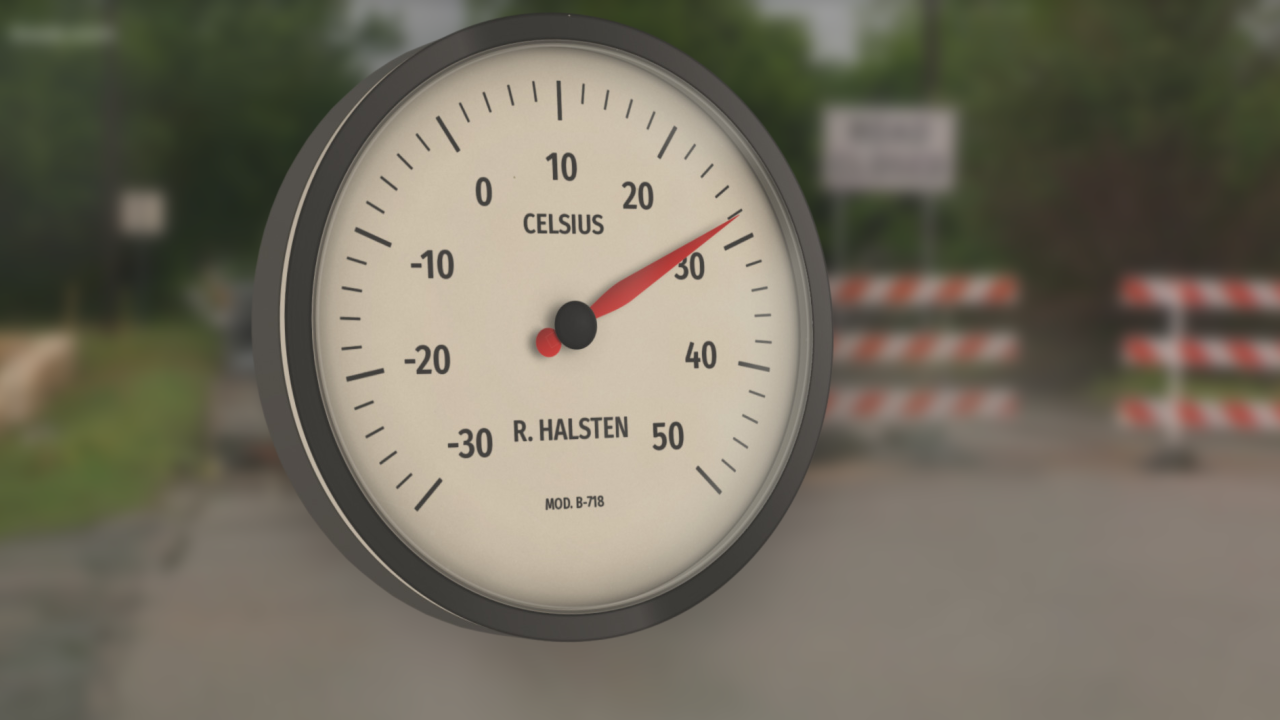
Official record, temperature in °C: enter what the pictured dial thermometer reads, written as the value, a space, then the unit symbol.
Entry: 28 °C
